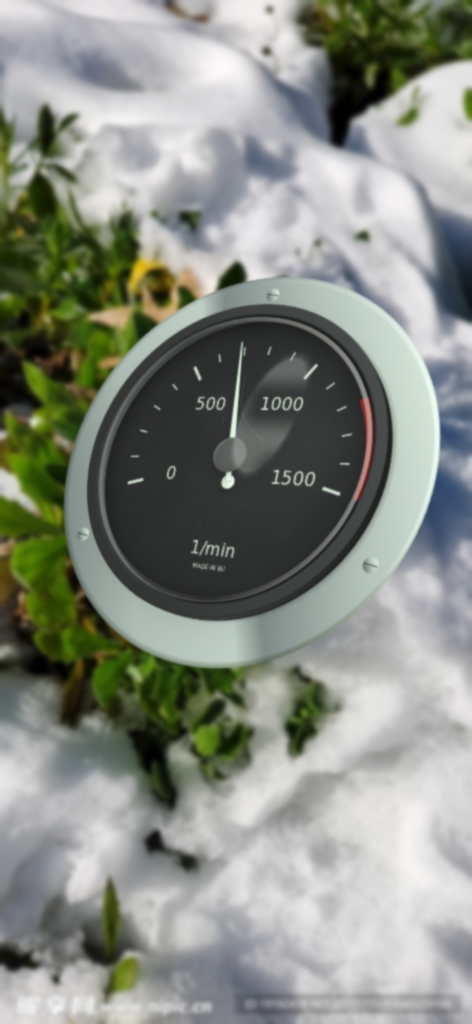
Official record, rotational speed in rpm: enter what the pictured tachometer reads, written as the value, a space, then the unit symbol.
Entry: 700 rpm
